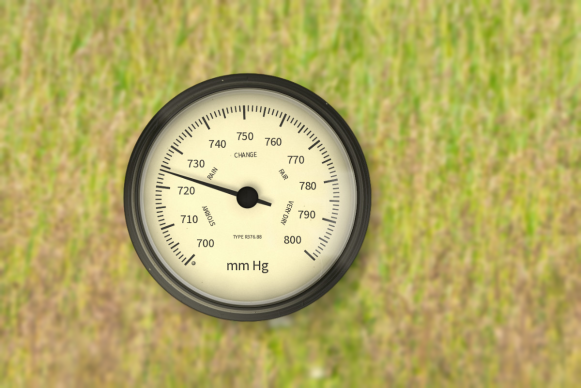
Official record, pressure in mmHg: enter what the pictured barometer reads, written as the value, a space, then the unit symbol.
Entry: 724 mmHg
